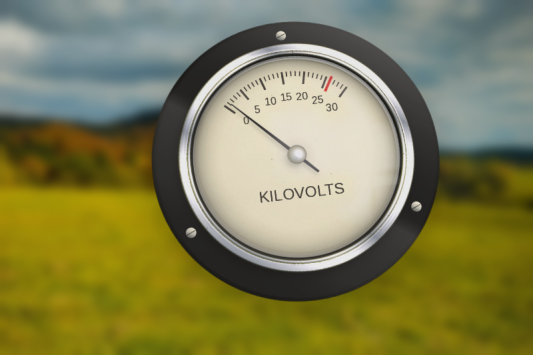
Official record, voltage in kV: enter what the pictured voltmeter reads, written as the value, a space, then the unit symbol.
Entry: 1 kV
